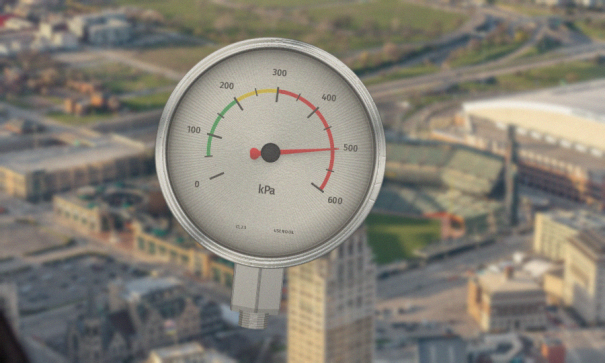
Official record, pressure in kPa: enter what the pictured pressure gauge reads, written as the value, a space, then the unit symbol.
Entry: 500 kPa
